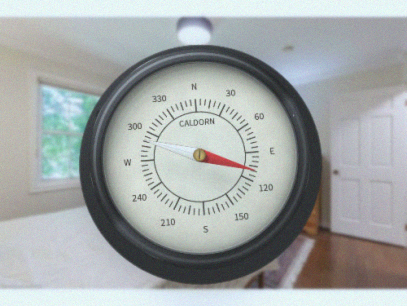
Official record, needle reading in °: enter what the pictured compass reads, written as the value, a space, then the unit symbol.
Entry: 110 °
